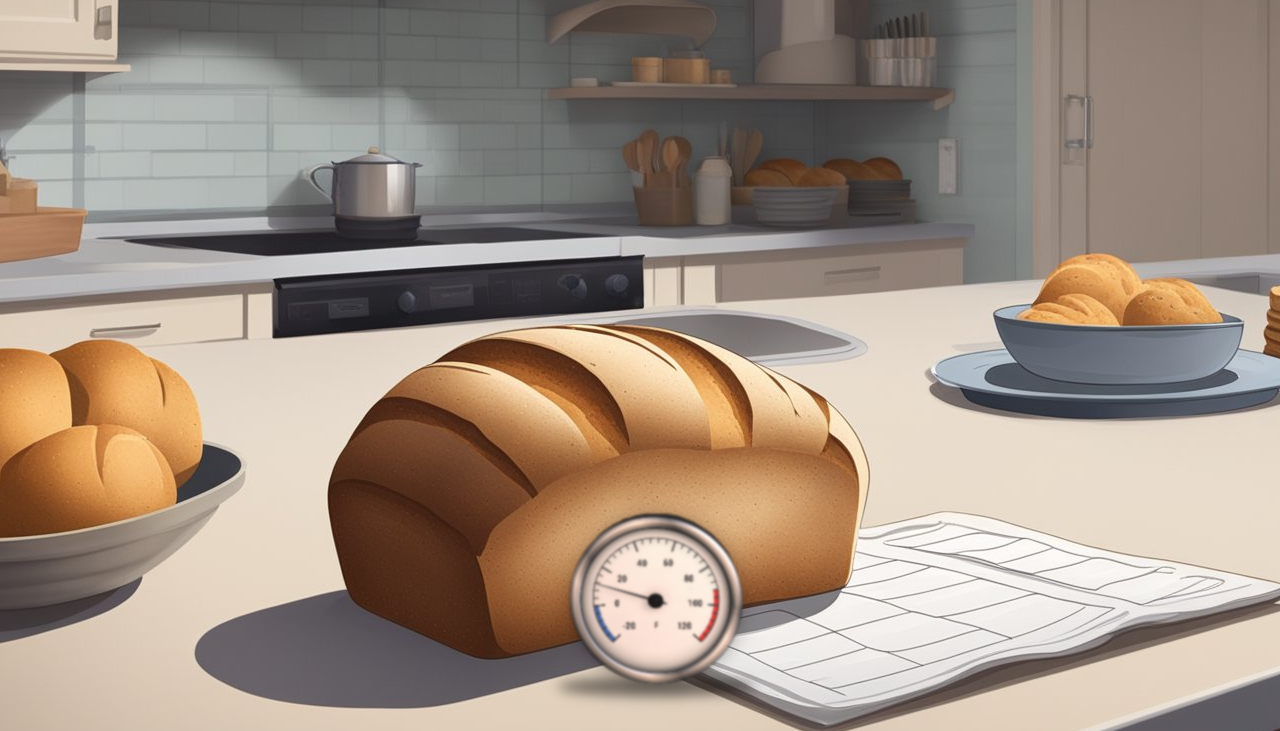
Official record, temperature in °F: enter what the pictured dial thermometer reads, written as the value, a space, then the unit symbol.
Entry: 12 °F
